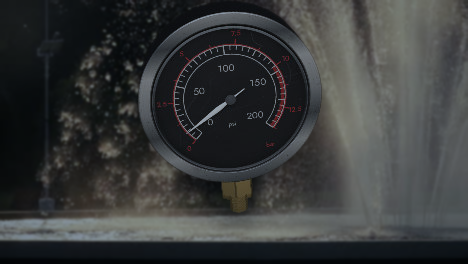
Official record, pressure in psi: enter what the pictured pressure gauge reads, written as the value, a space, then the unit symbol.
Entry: 10 psi
